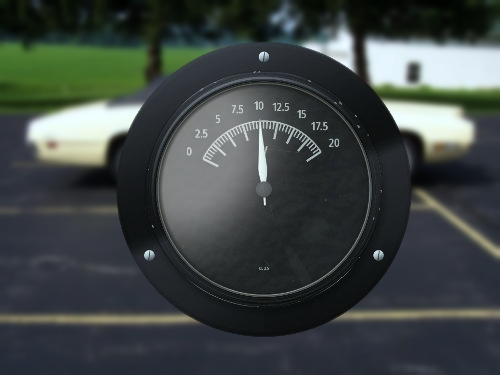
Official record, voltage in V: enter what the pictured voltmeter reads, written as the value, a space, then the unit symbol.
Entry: 10 V
